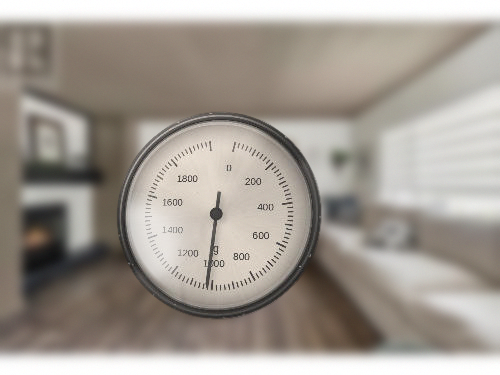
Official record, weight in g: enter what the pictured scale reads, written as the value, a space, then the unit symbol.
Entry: 1020 g
